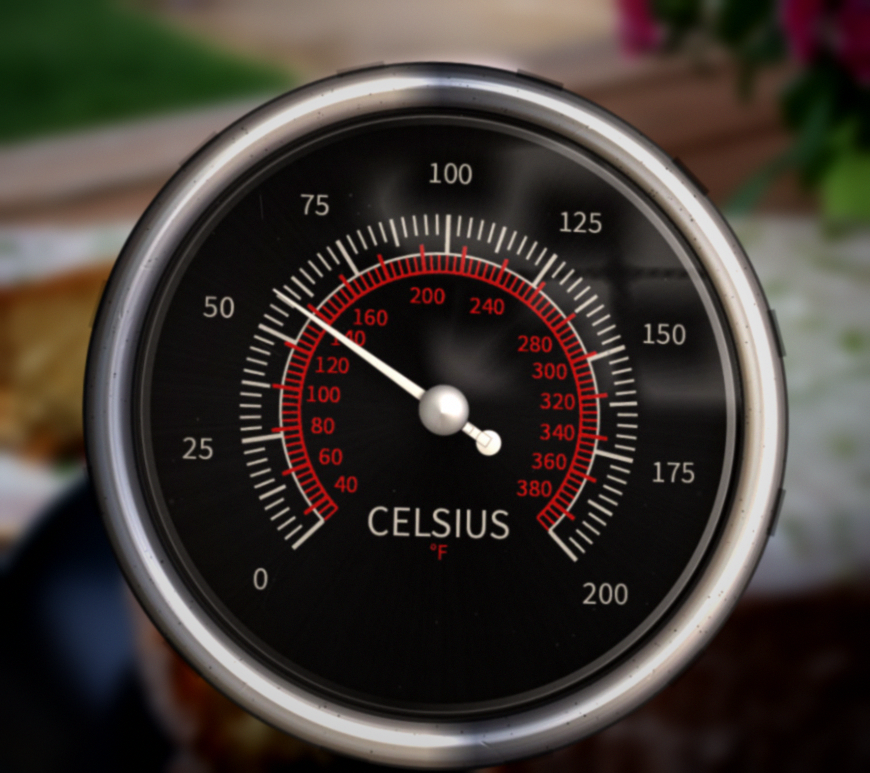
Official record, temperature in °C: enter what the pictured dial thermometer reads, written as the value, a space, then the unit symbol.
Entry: 57.5 °C
